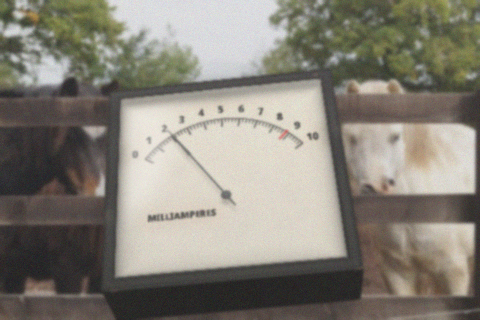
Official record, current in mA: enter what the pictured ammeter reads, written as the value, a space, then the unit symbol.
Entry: 2 mA
